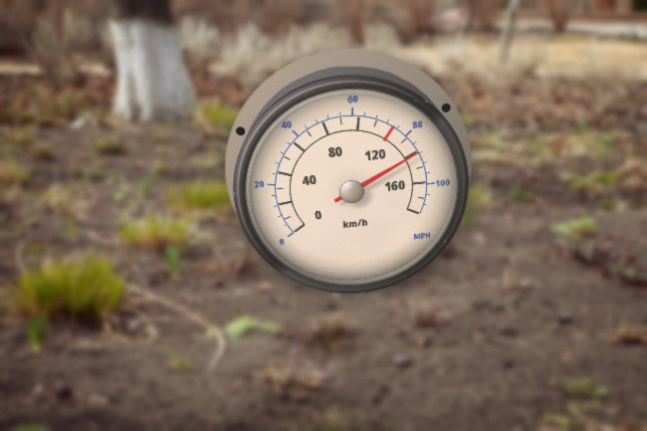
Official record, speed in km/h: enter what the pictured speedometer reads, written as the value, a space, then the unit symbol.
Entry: 140 km/h
